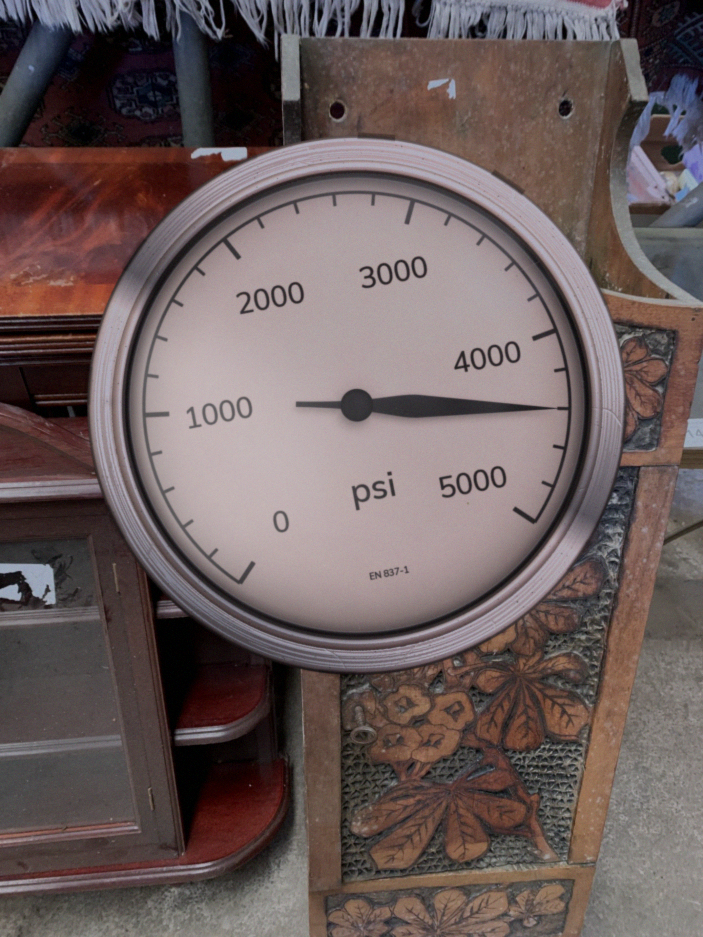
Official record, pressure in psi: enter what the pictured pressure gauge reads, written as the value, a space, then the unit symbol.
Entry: 4400 psi
